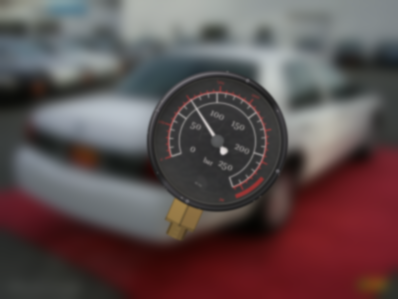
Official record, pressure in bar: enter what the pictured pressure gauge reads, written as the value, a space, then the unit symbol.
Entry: 70 bar
